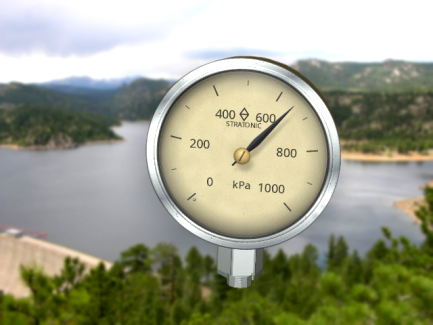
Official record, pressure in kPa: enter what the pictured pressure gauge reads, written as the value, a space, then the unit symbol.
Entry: 650 kPa
